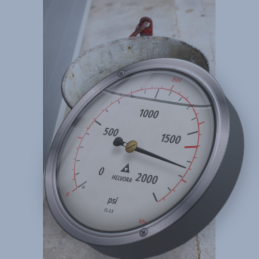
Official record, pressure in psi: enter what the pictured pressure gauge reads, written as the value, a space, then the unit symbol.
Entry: 1750 psi
